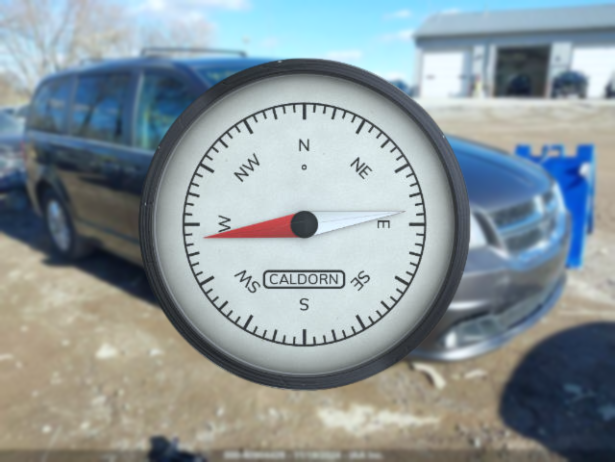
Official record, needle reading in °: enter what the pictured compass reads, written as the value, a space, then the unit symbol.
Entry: 262.5 °
